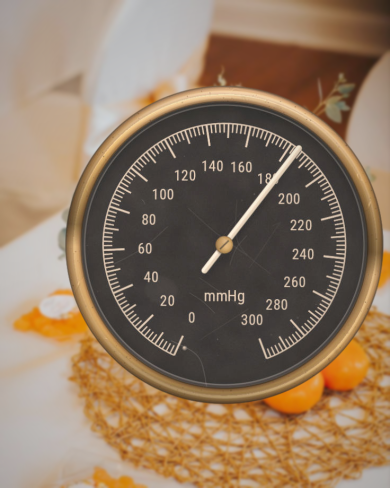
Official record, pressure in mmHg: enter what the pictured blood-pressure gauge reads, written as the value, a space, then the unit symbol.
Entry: 184 mmHg
